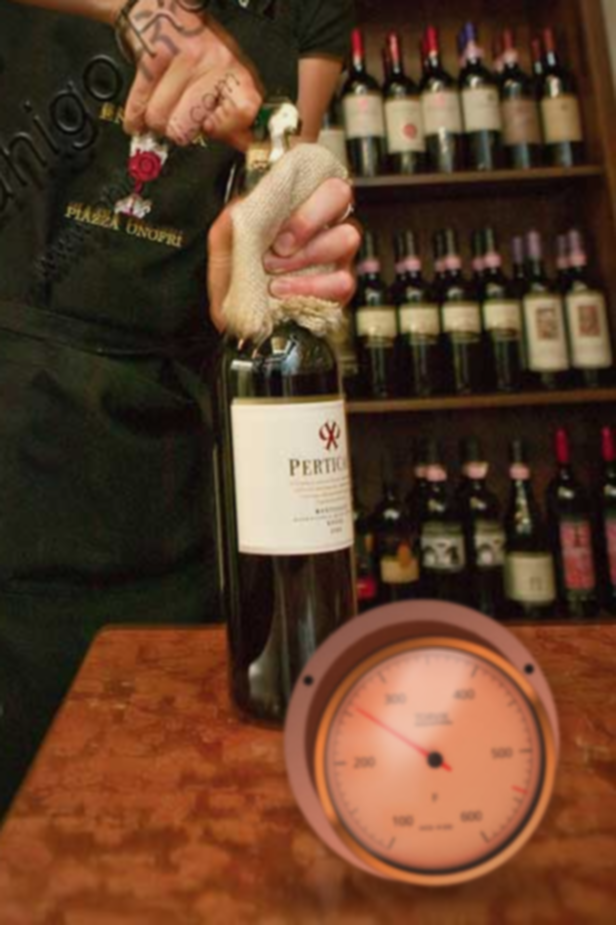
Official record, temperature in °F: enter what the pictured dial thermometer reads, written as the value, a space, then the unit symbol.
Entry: 260 °F
